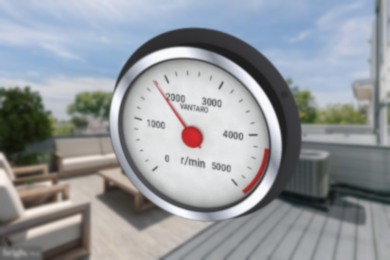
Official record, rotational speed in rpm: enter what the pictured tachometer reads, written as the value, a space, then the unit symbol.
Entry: 1800 rpm
